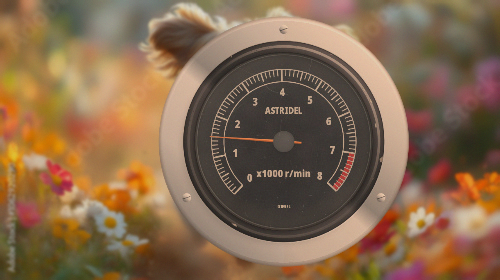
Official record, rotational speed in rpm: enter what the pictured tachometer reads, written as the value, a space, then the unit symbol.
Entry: 1500 rpm
